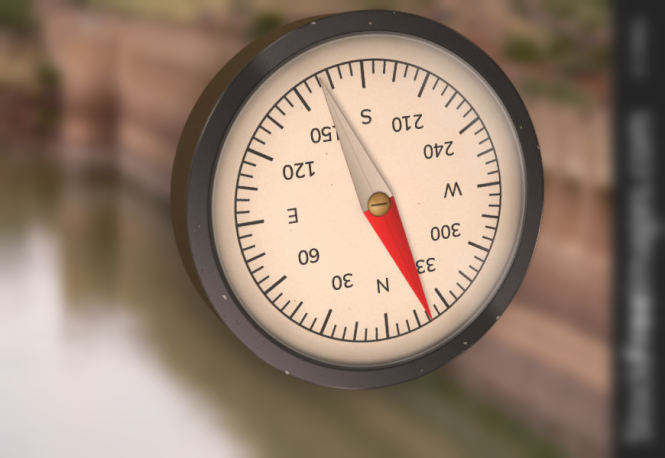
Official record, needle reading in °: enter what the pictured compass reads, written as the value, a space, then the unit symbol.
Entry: 340 °
